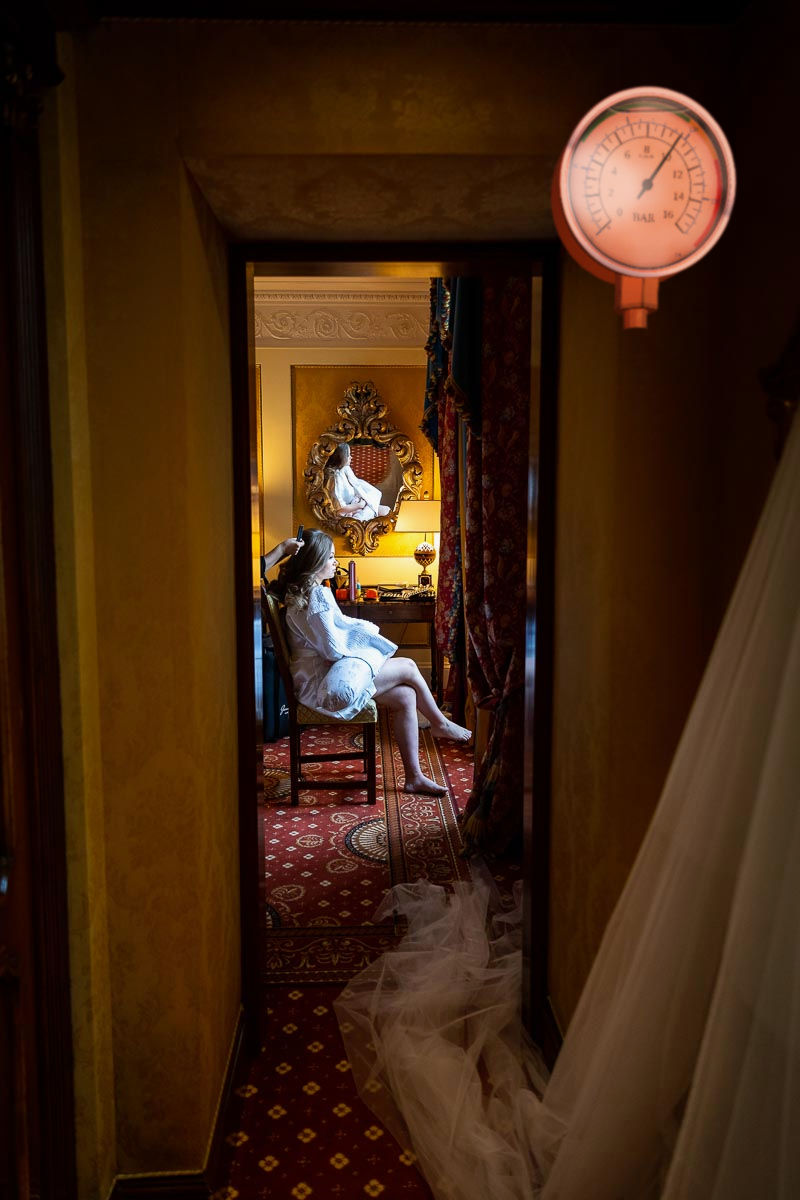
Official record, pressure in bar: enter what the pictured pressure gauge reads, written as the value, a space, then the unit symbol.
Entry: 10 bar
